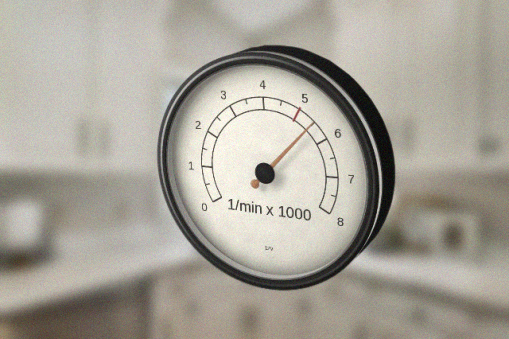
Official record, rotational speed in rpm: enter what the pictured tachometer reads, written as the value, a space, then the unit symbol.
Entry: 5500 rpm
